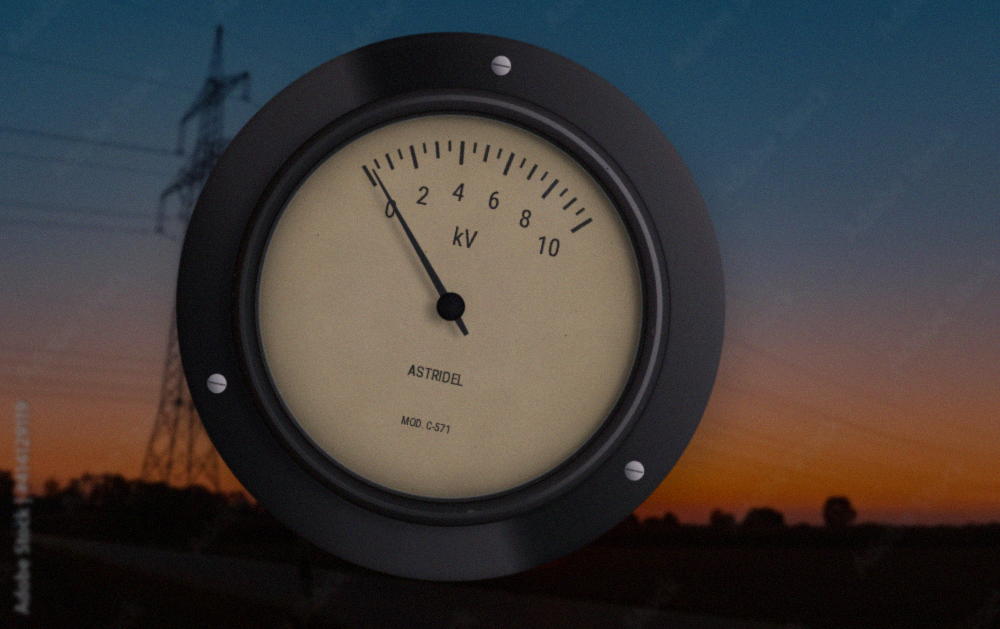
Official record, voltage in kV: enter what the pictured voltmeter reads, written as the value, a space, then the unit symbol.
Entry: 0.25 kV
